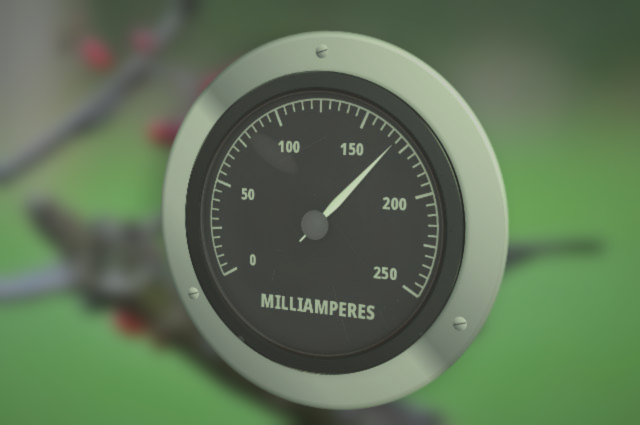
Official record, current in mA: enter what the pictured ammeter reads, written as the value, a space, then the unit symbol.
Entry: 170 mA
